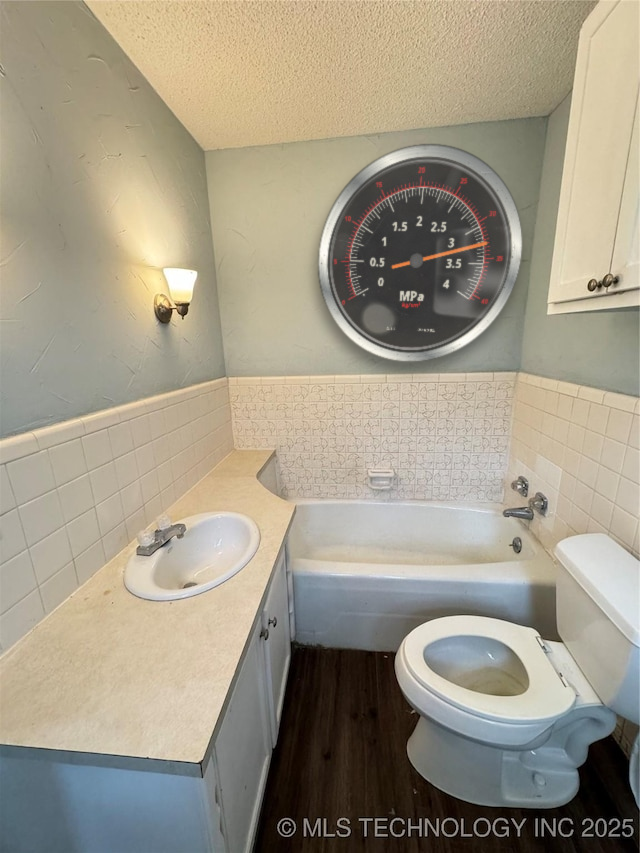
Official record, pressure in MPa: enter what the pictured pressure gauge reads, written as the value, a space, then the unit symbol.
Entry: 3.25 MPa
